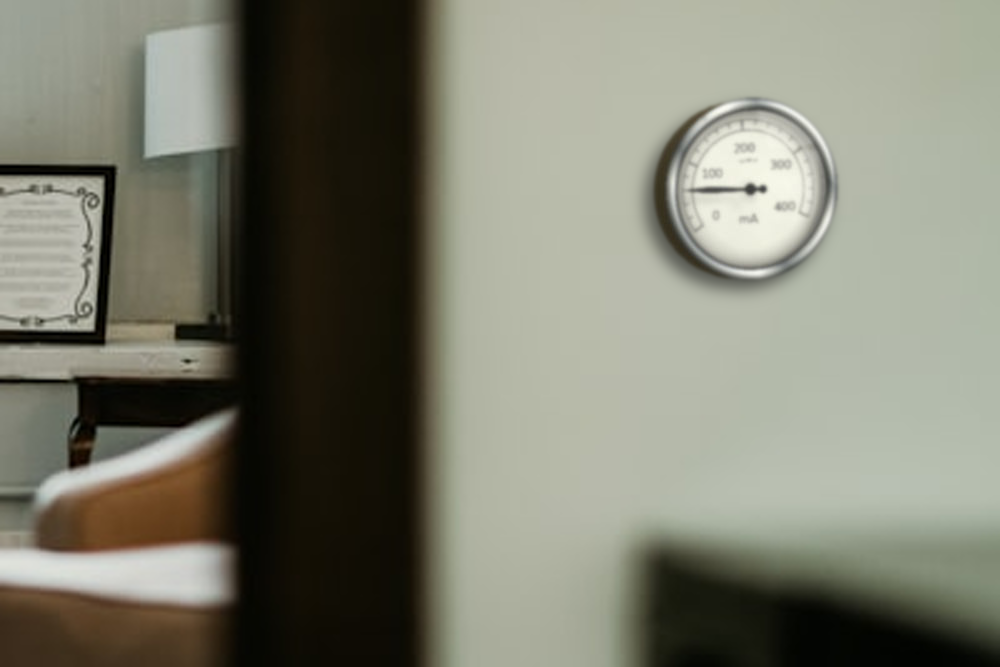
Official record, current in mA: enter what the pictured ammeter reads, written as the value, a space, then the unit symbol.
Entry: 60 mA
